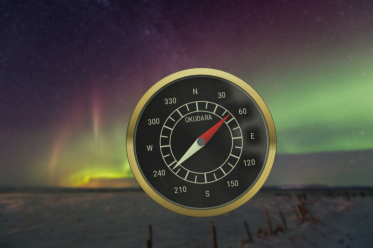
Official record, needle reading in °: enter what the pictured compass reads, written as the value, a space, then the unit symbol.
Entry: 52.5 °
